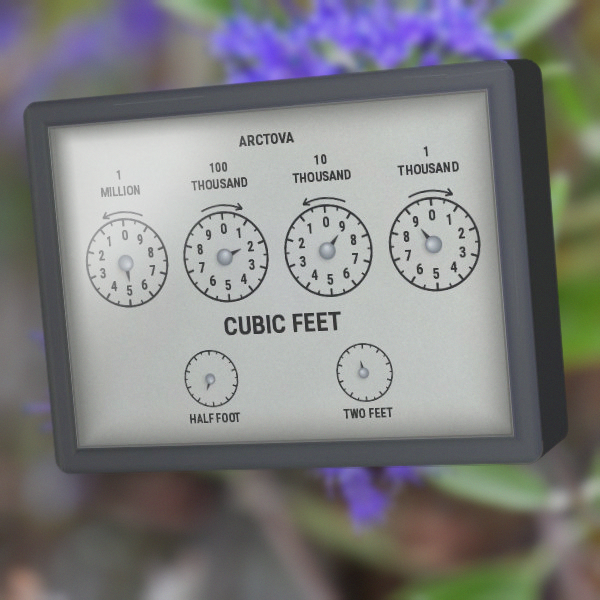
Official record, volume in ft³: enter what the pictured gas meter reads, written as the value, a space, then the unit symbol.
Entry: 518900 ft³
